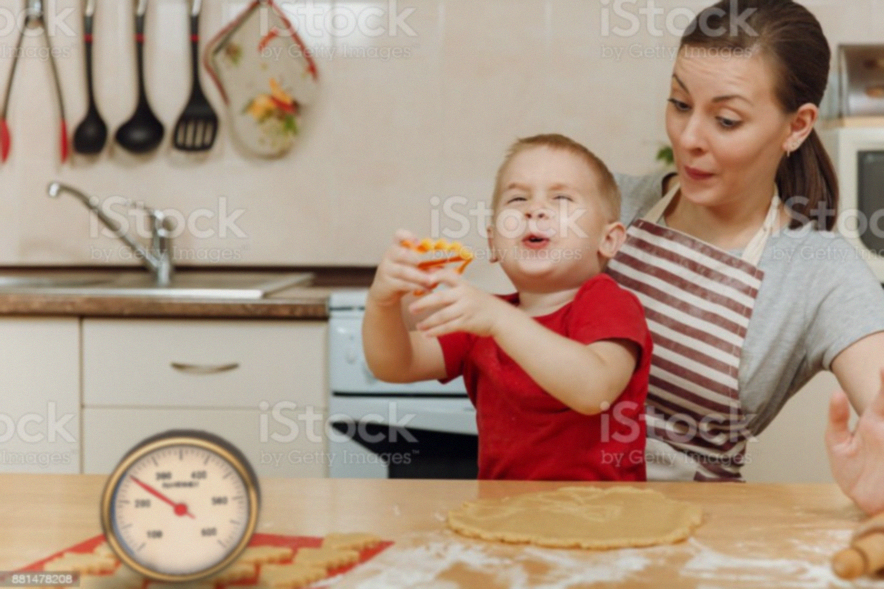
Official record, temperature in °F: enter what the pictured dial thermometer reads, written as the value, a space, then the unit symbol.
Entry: 250 °F
